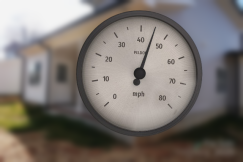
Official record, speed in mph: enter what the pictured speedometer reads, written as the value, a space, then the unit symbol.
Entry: 45 mph
